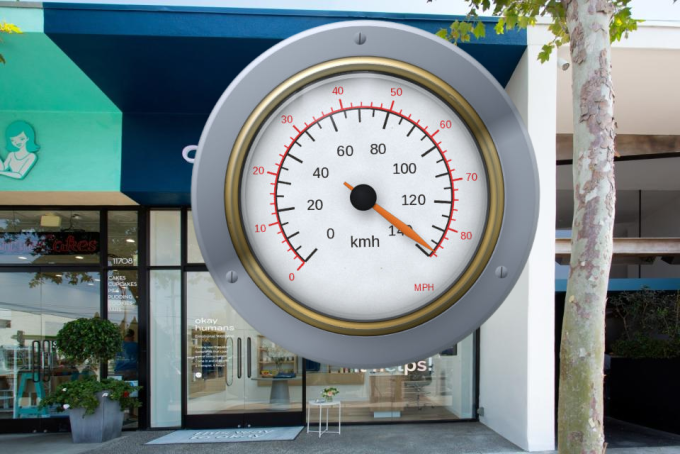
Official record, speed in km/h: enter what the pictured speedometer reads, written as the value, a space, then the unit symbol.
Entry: 137.5 km/h
